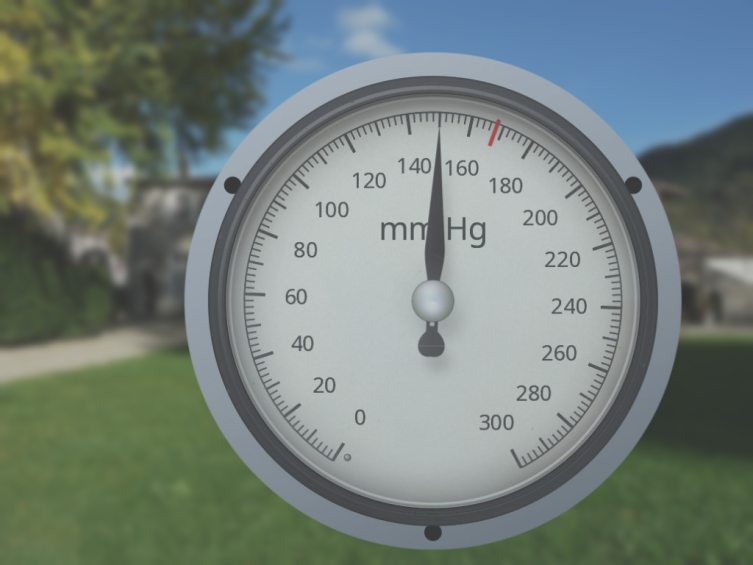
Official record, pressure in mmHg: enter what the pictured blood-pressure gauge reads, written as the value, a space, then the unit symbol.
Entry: 150 mmHg
